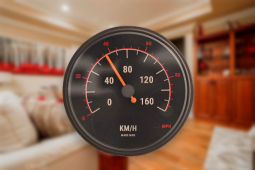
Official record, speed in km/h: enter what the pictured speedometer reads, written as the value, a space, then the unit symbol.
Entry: 60 km/h
